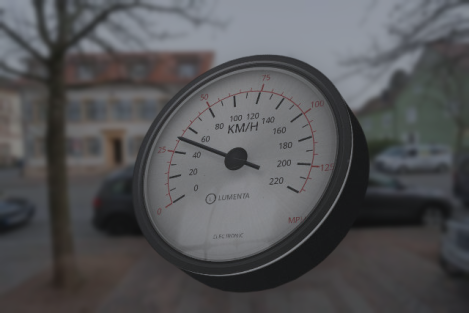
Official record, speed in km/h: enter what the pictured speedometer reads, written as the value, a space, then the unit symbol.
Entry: 50 km/h
